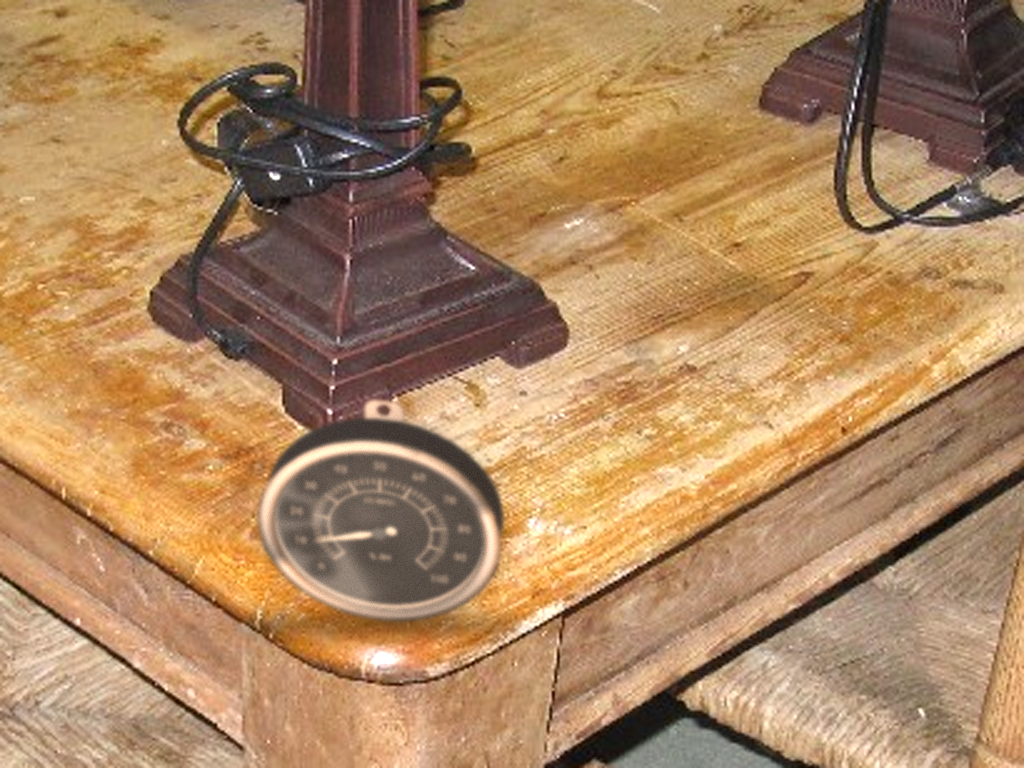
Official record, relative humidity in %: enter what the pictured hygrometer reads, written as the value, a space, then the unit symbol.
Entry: 10 %
